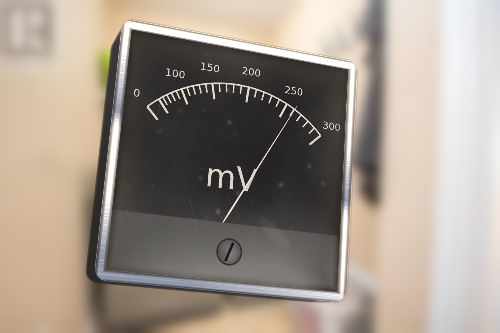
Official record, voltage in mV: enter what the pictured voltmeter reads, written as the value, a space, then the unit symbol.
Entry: 260 mV
